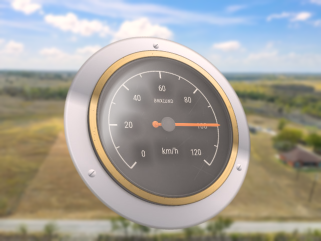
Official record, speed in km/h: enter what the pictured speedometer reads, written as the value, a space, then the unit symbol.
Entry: 100 km/h
